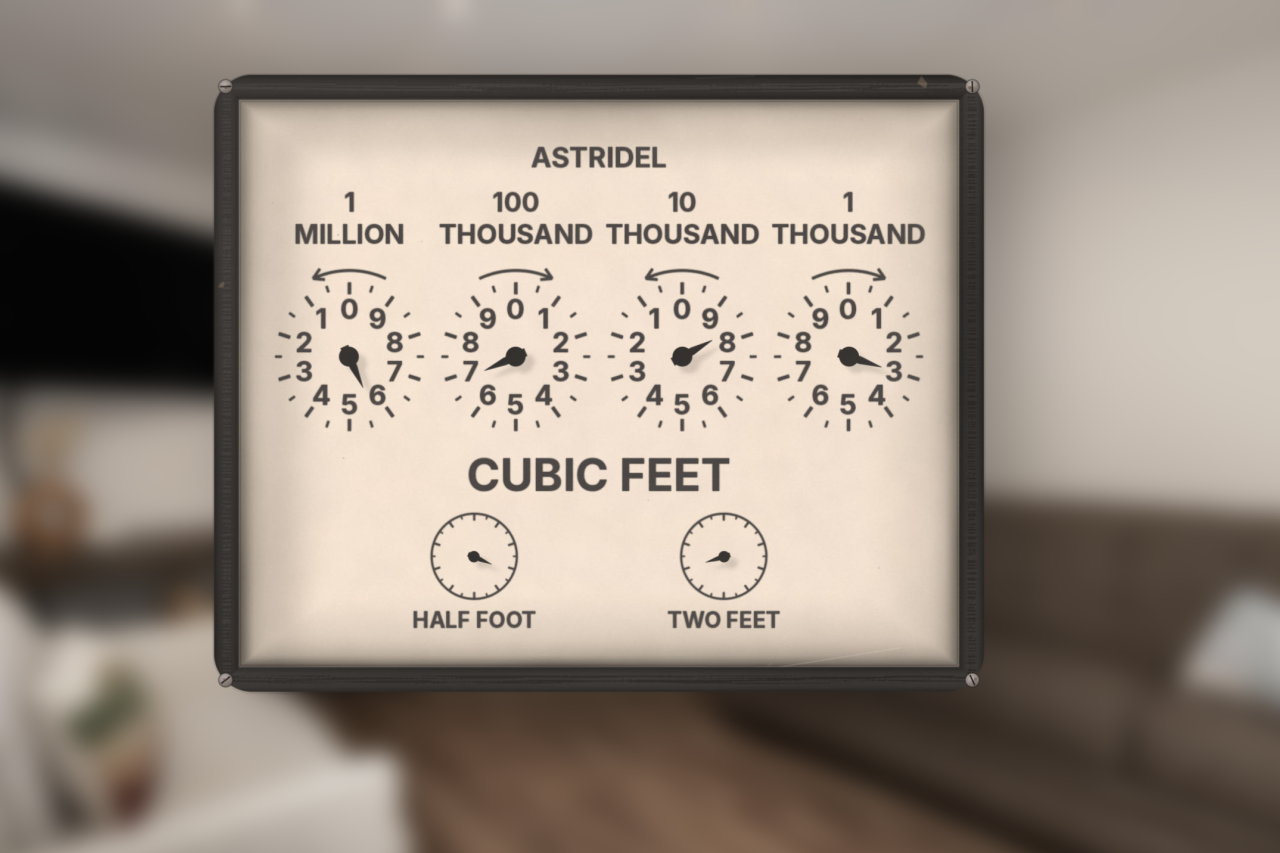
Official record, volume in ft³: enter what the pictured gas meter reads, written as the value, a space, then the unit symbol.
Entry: 568300 ft³
